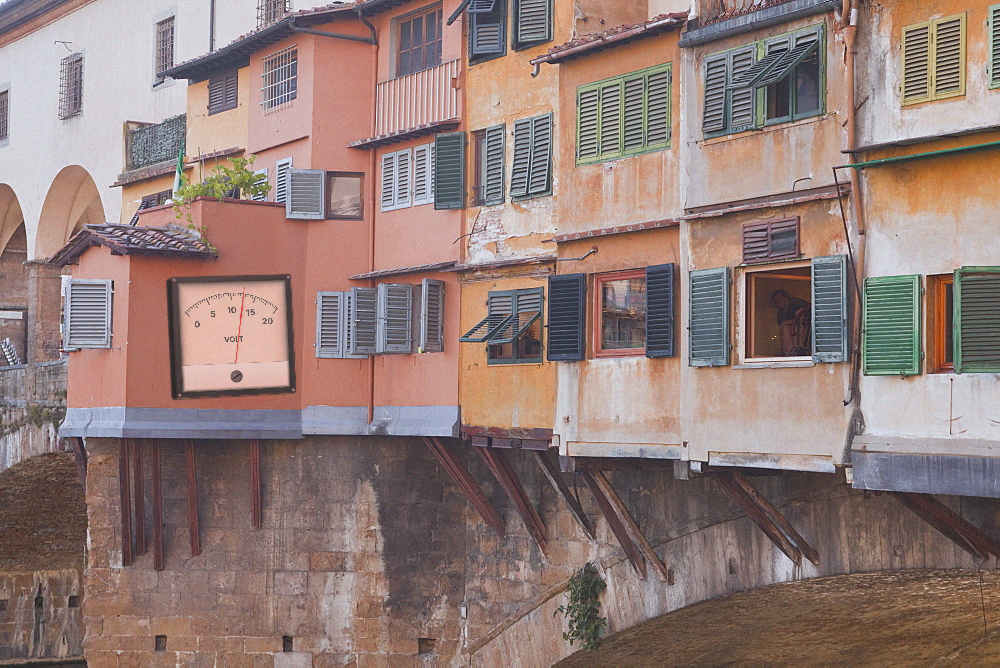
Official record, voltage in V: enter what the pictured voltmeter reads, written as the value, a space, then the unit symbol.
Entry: 12.5 V
